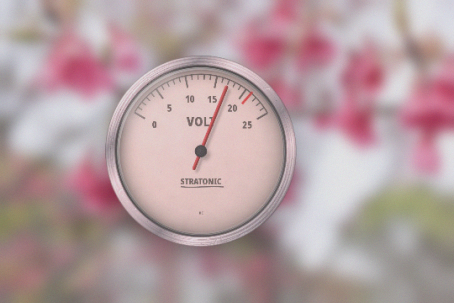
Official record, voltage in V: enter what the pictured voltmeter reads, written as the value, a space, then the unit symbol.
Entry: 17 V
